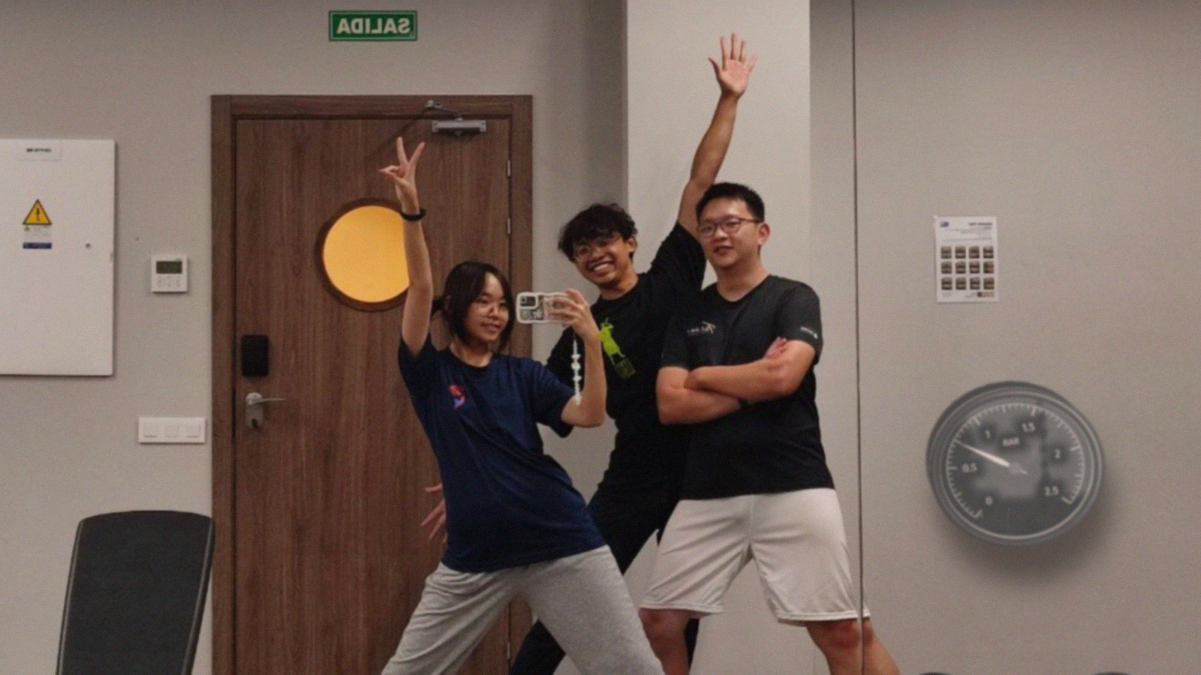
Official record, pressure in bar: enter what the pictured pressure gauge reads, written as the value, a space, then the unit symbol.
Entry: 0.75 bar
